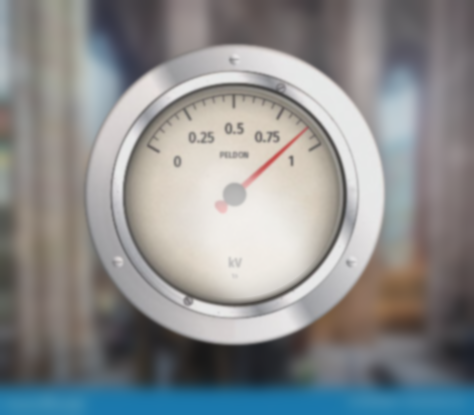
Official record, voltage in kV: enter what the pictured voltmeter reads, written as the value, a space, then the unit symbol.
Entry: 0.9 kV
